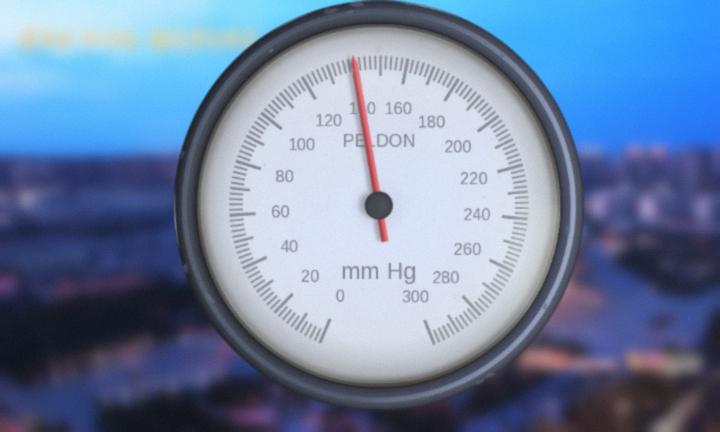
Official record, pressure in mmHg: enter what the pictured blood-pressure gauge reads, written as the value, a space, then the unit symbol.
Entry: 140 mmHg
